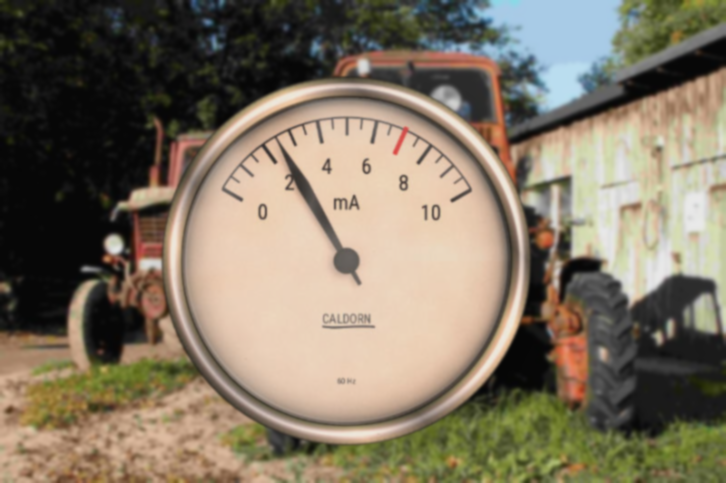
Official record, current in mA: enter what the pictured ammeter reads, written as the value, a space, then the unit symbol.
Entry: 2.5 mA
